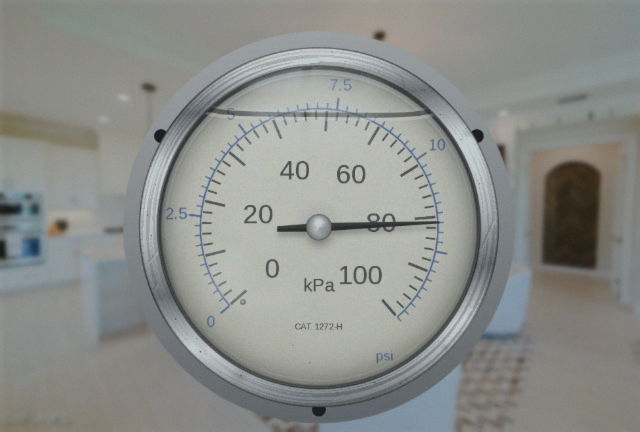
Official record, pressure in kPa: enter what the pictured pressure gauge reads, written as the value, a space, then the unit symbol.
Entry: 81 kPa
